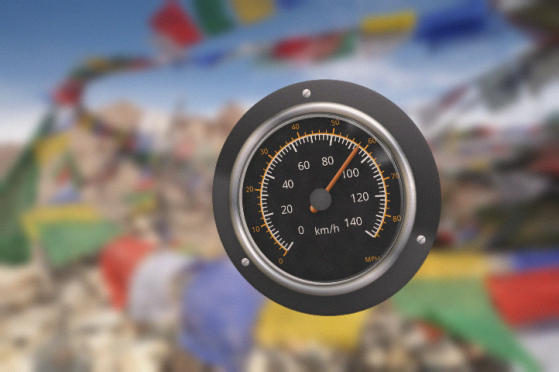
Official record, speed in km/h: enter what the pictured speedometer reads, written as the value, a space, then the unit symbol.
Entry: 94 km/h
